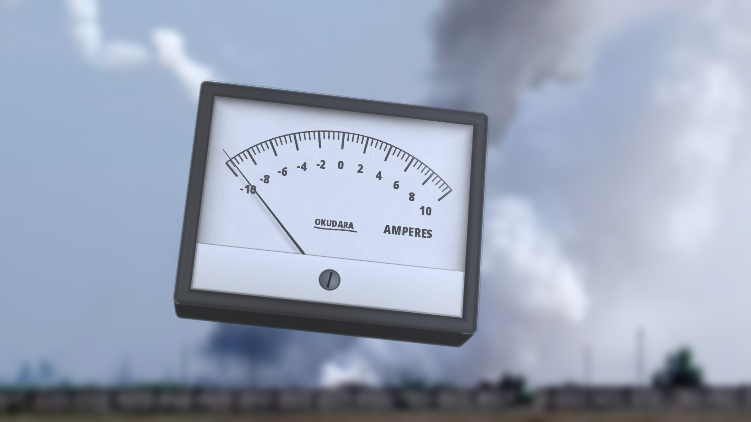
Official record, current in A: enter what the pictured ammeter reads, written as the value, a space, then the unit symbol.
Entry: -9.6 A
